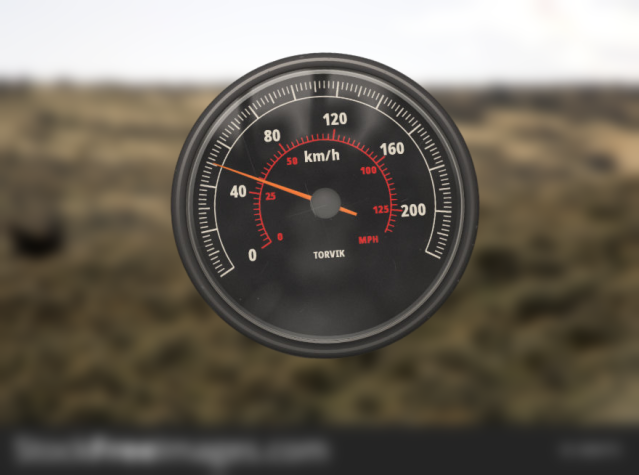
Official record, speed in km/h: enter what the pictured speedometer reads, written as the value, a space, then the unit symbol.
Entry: 50 km/h
